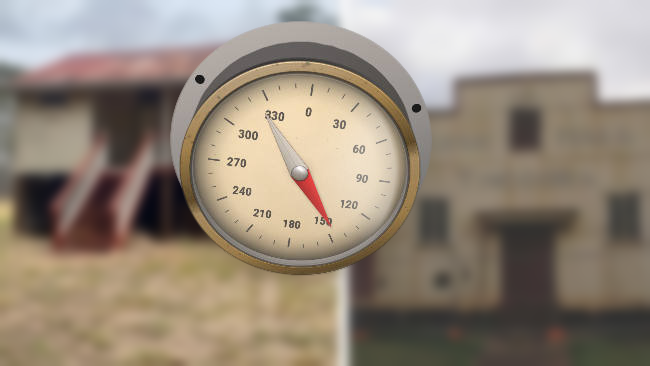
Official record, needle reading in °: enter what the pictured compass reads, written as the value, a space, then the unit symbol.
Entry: 145 °
